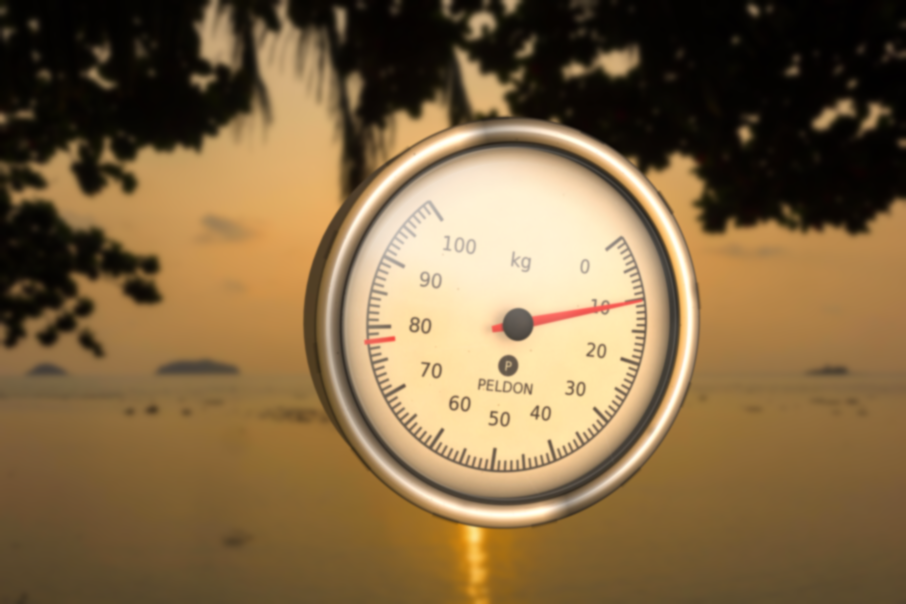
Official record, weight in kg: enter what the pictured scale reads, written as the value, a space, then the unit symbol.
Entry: 10 kg
